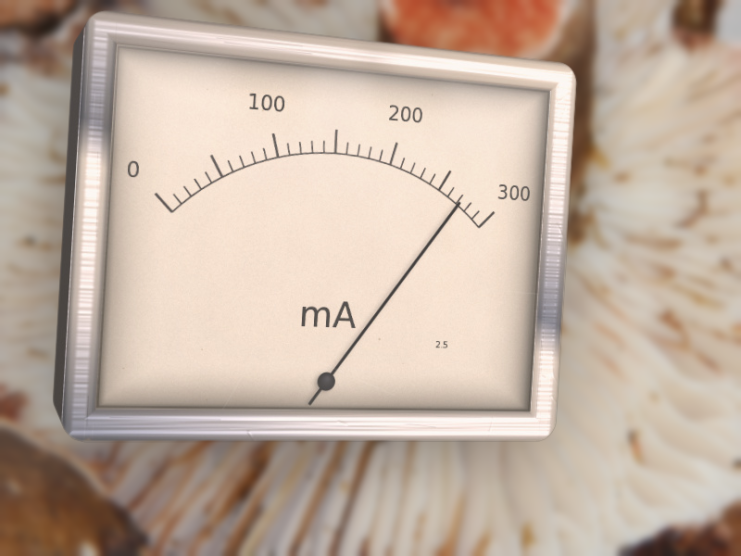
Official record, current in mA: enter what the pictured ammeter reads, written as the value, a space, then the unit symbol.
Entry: 270 mA
